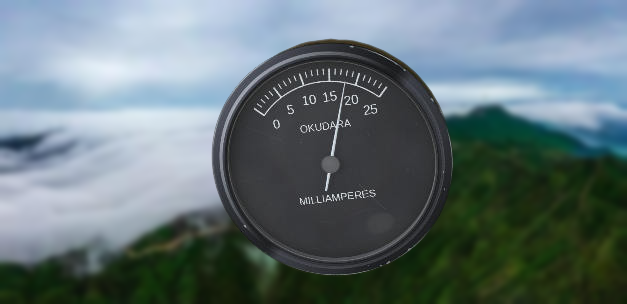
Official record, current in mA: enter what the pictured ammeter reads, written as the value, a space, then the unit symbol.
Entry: 18 mA
